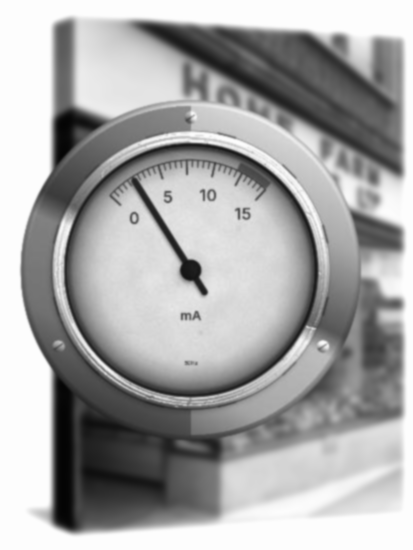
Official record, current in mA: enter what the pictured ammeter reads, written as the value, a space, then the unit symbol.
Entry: 2.5 mA
